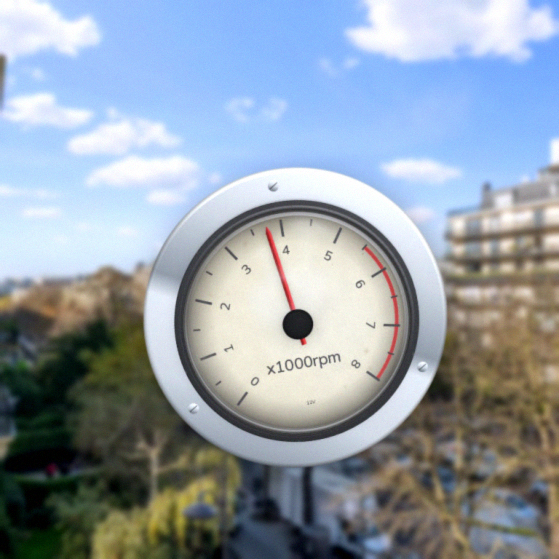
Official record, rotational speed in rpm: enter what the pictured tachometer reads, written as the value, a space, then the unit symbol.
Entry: 3750 rpm
